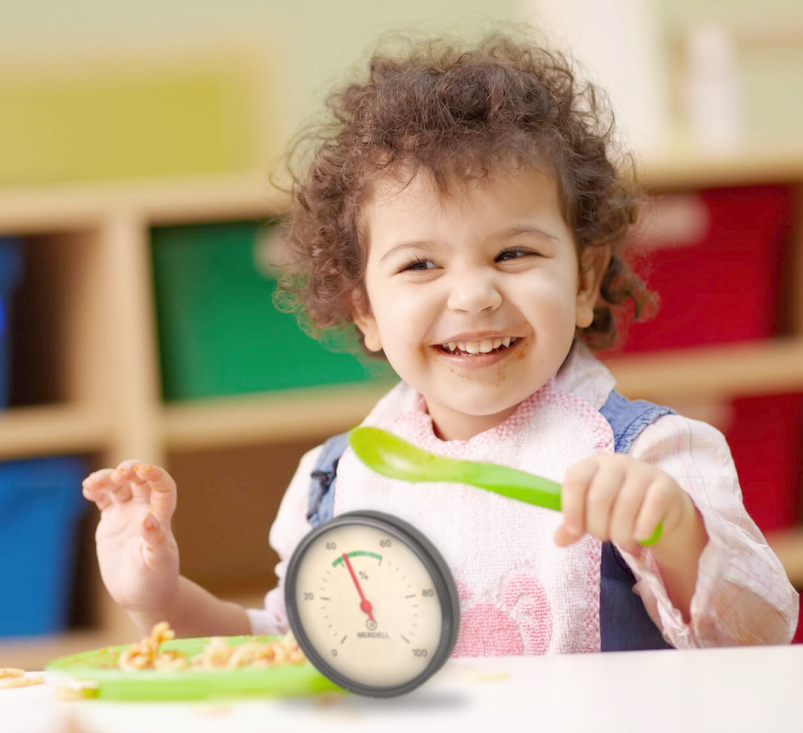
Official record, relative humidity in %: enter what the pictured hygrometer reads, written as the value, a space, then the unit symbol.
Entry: 44 %
